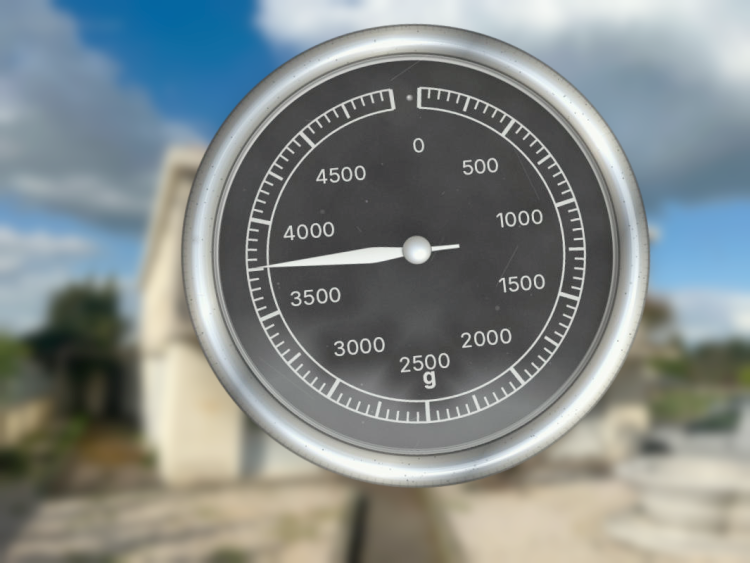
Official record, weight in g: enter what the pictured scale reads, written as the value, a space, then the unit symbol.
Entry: 3750 g
